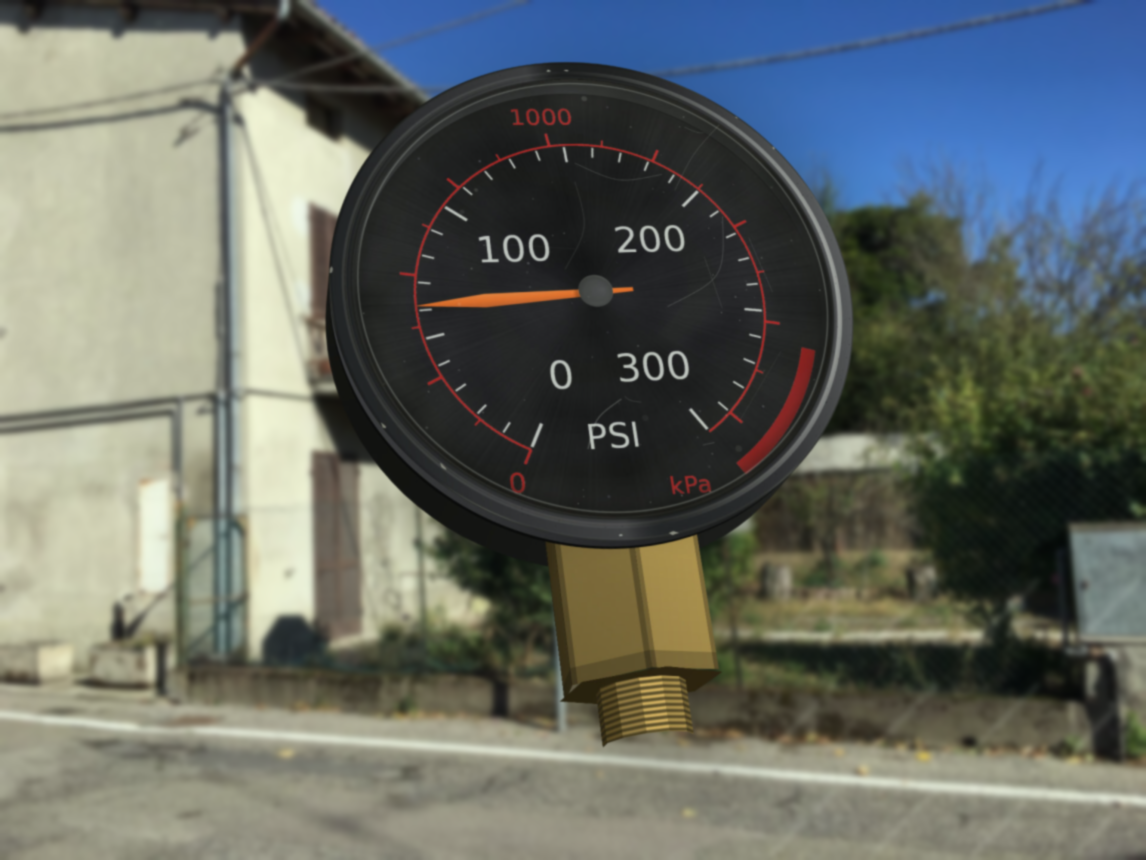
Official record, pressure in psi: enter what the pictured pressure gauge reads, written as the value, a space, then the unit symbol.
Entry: 60 psi
